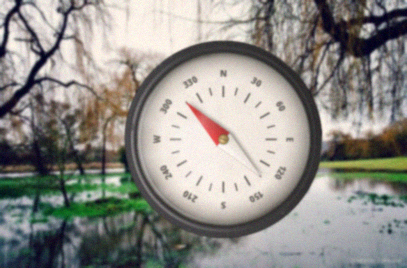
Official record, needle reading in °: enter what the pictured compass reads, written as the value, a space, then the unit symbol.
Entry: 315 °
